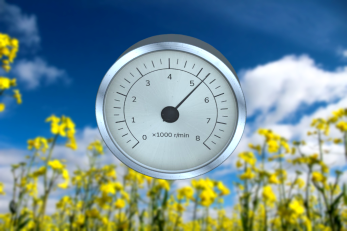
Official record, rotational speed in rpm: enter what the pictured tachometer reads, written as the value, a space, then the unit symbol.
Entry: 5250 rpm
